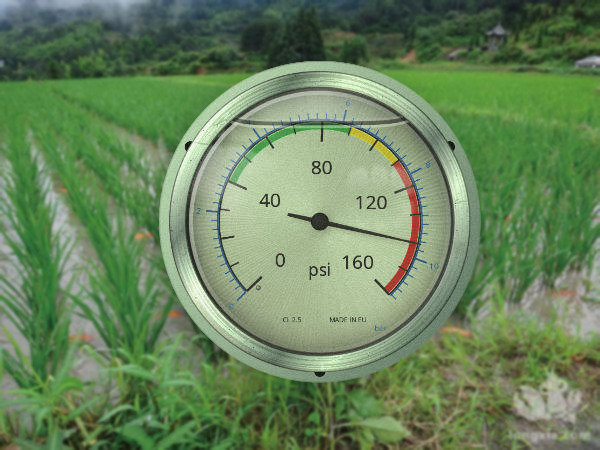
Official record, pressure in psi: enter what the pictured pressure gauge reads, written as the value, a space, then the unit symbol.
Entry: 140 psi
